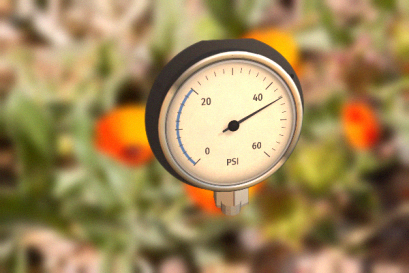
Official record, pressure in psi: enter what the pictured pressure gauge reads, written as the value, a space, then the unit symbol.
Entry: 44 psi
